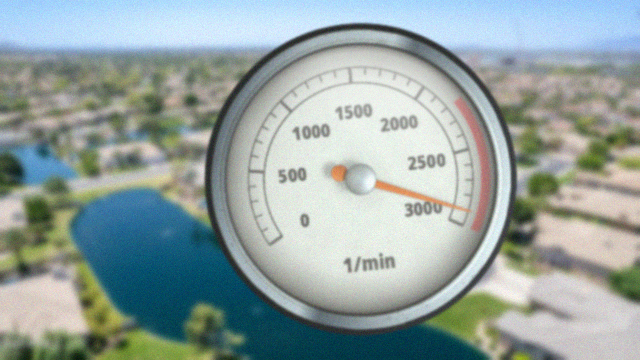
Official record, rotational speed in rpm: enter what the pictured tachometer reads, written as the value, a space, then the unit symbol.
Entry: 2900 rpm
